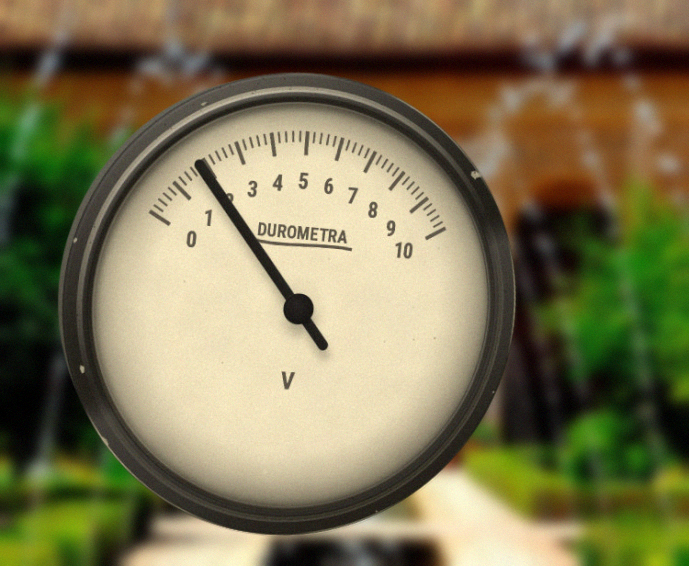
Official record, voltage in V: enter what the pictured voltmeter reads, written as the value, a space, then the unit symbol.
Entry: 1.8 V
